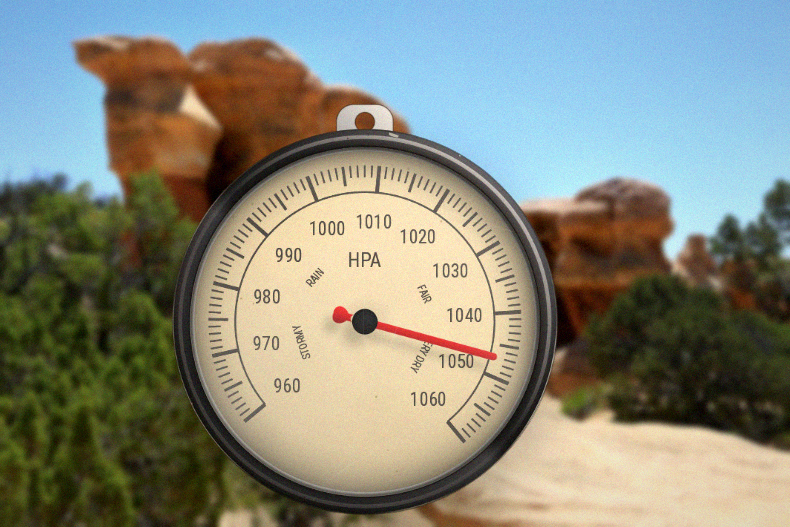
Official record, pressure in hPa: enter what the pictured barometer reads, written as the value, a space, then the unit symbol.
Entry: 1047 hPa
